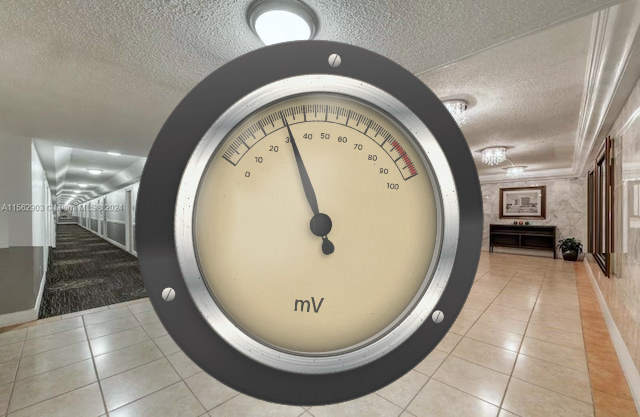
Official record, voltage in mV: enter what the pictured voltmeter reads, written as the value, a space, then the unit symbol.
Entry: 30 mV
